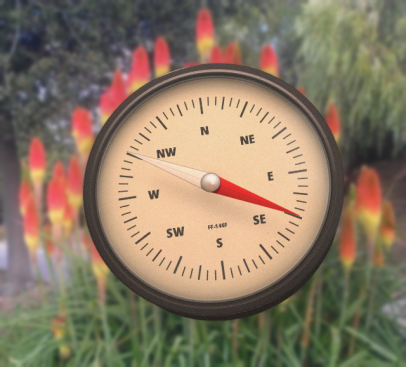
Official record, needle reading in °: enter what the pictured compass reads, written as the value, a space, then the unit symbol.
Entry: 120 °
